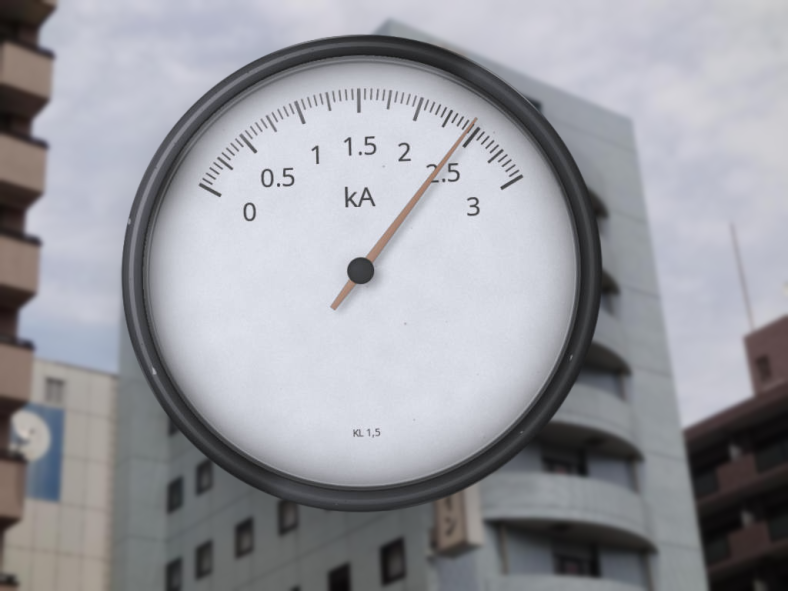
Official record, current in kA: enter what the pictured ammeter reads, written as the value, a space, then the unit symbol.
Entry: 2.45 kA
